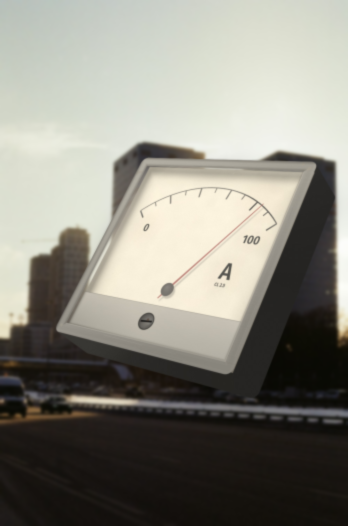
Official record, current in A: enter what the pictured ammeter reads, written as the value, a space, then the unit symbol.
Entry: 85 A
